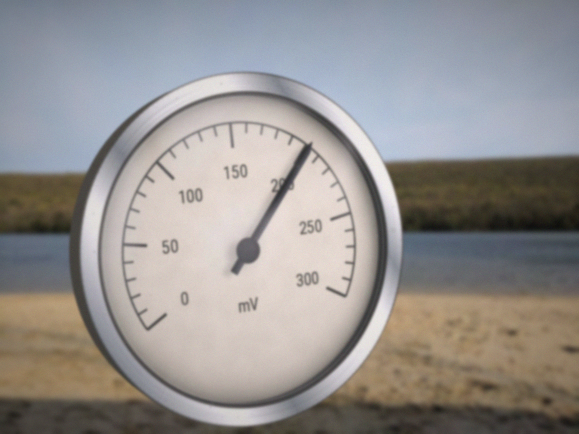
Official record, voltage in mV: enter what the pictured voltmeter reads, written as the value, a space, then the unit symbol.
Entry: 200 mV
